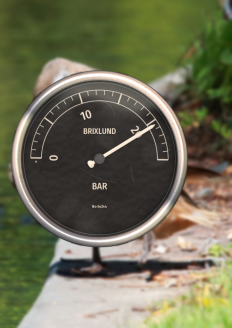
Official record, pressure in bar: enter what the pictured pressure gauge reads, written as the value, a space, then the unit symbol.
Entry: 20.5 bar
